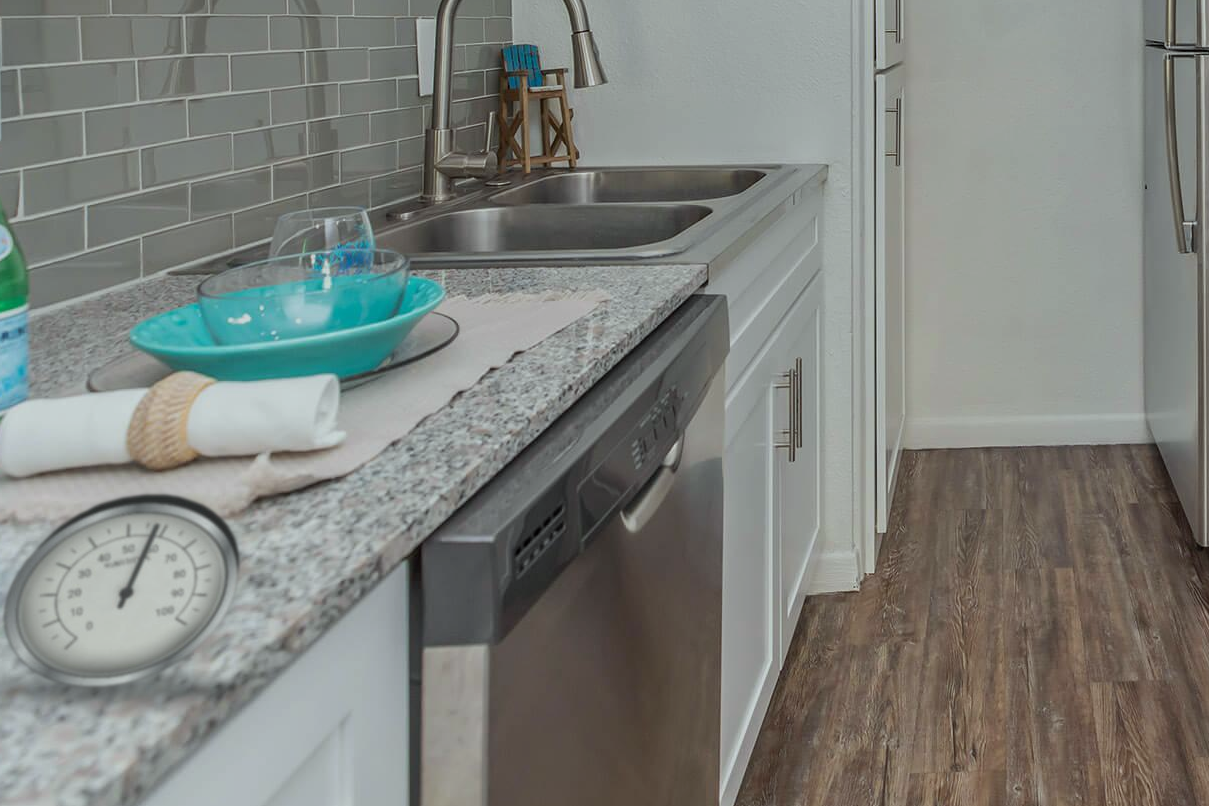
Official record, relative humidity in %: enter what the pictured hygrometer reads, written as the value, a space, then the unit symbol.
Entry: 57.5 %
